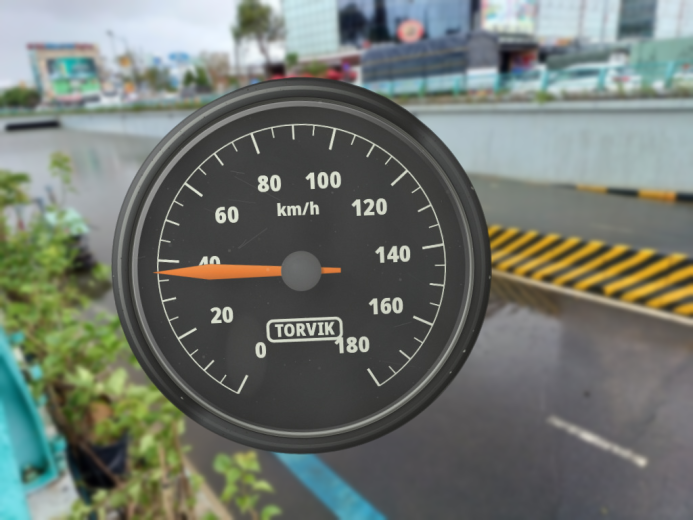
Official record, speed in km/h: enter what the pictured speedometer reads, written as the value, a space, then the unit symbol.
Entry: 37.5 km/h
